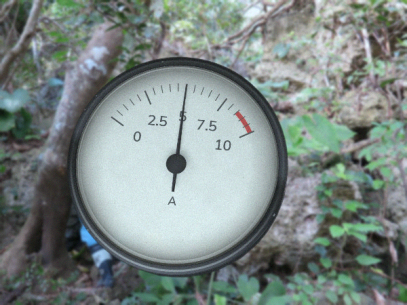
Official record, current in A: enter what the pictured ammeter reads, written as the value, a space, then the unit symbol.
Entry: 5 A
